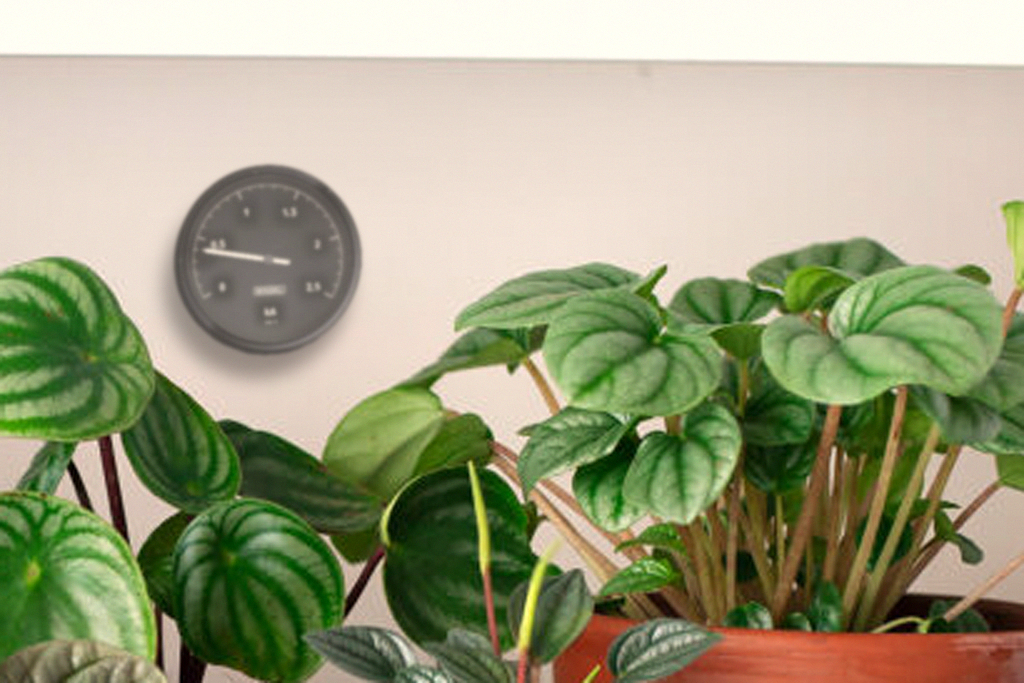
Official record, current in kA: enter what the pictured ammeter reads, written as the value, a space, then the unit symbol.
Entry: 0.4 kA
